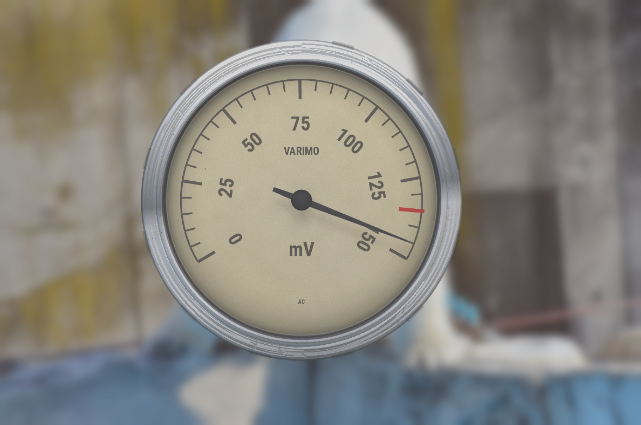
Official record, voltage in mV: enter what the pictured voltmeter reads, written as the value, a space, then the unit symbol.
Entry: 145 mV
